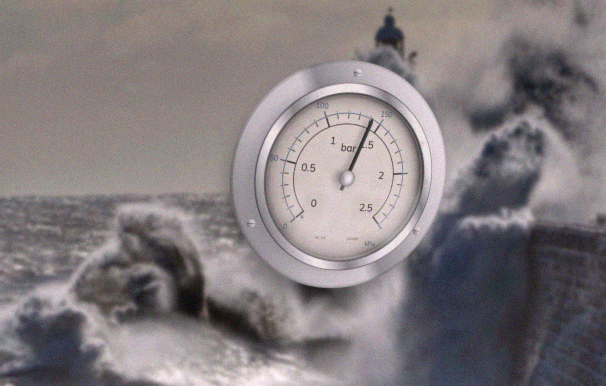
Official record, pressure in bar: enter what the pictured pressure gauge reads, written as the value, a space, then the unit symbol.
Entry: 1.4 bar
